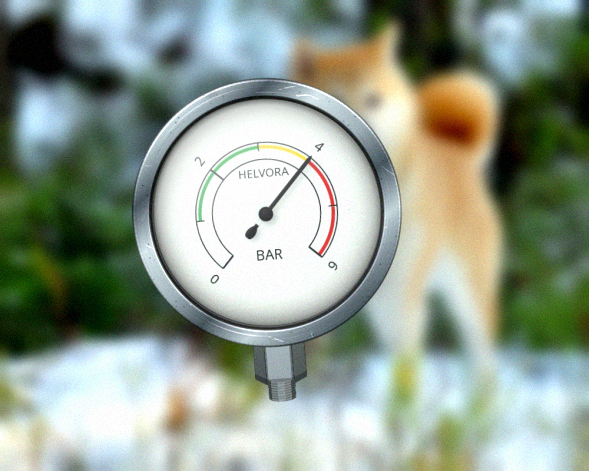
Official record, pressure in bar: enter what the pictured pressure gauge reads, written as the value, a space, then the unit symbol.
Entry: 4 bar
